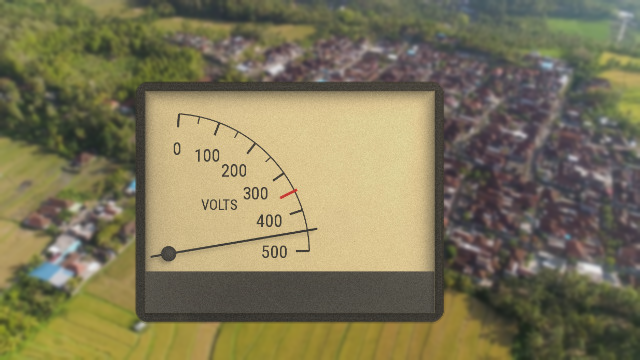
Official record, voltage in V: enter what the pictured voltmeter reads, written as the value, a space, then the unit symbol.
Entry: 450 V
